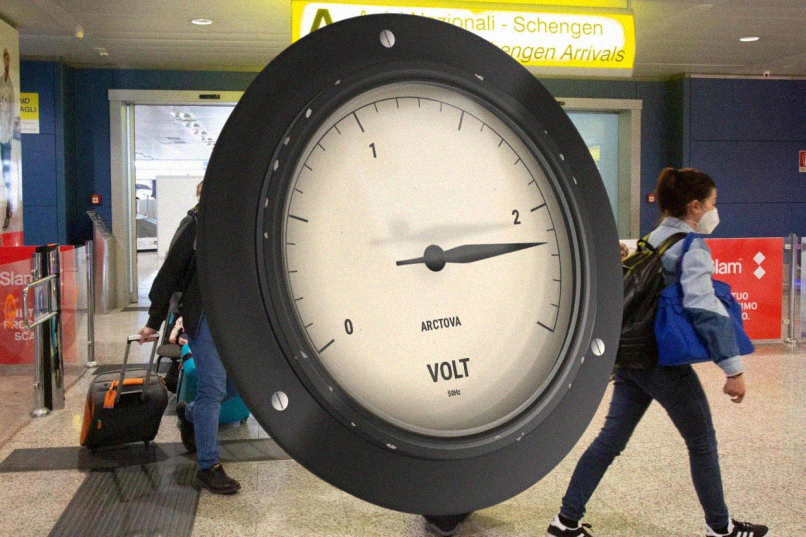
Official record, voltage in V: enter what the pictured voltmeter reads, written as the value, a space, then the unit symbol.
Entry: 2.15 V
